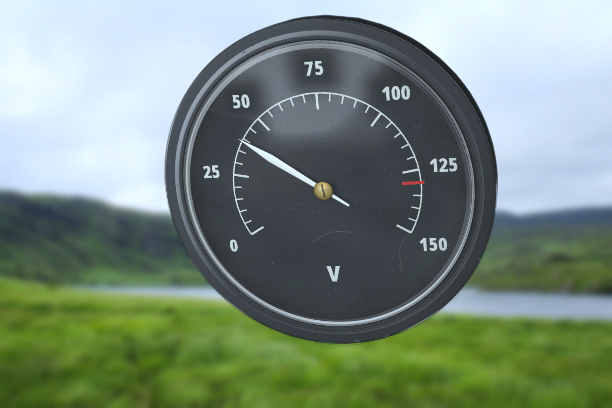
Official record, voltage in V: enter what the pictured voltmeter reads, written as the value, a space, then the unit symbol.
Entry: 40 V
